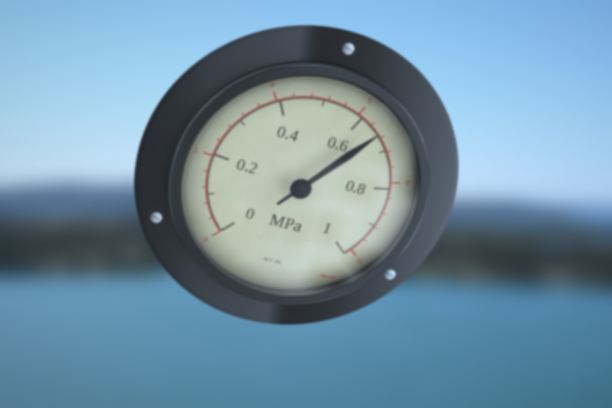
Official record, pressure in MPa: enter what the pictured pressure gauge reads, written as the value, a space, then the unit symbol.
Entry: 0.65 MPa
